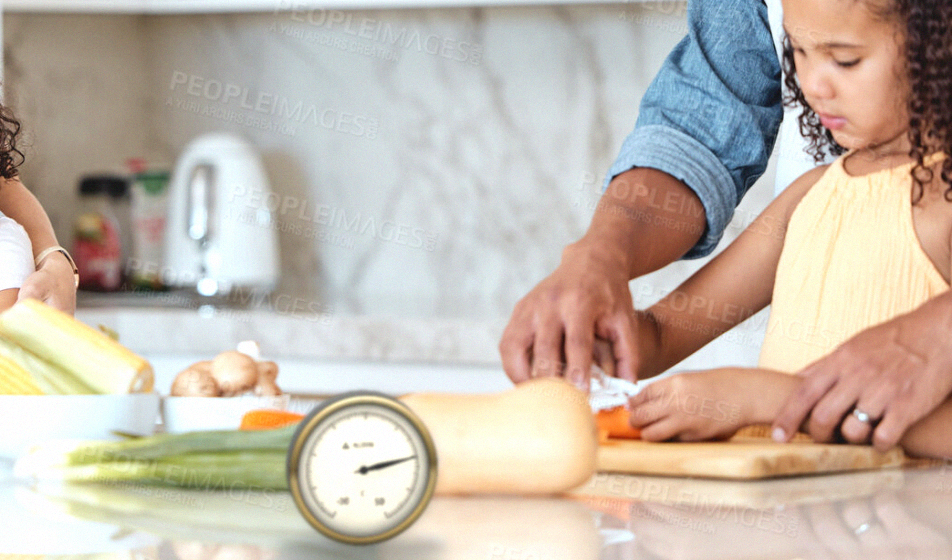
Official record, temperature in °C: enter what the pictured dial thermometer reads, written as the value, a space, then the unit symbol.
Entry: 30 °C
